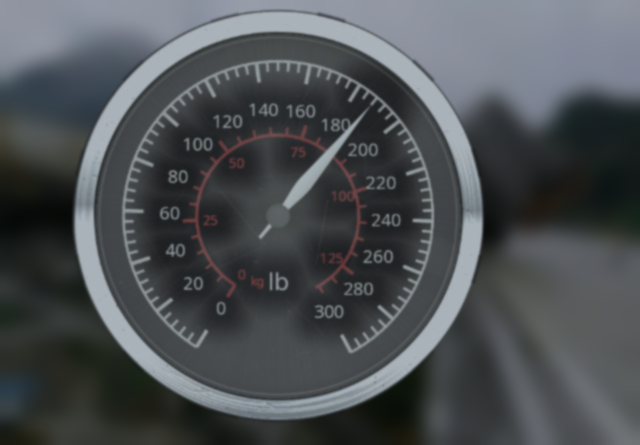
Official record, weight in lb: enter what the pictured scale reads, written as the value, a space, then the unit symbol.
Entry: 188 lb
